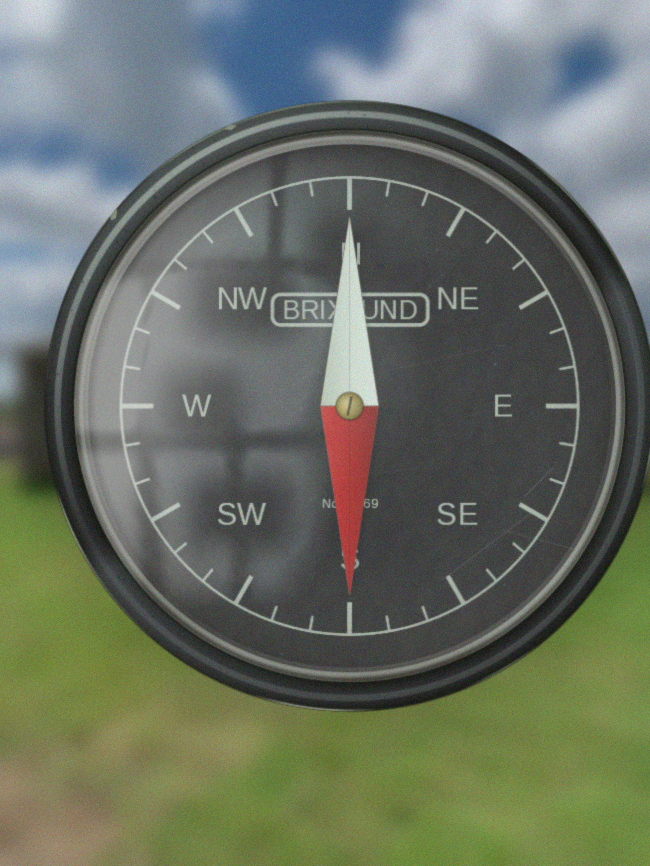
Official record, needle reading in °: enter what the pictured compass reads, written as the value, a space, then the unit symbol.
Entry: 180 °
